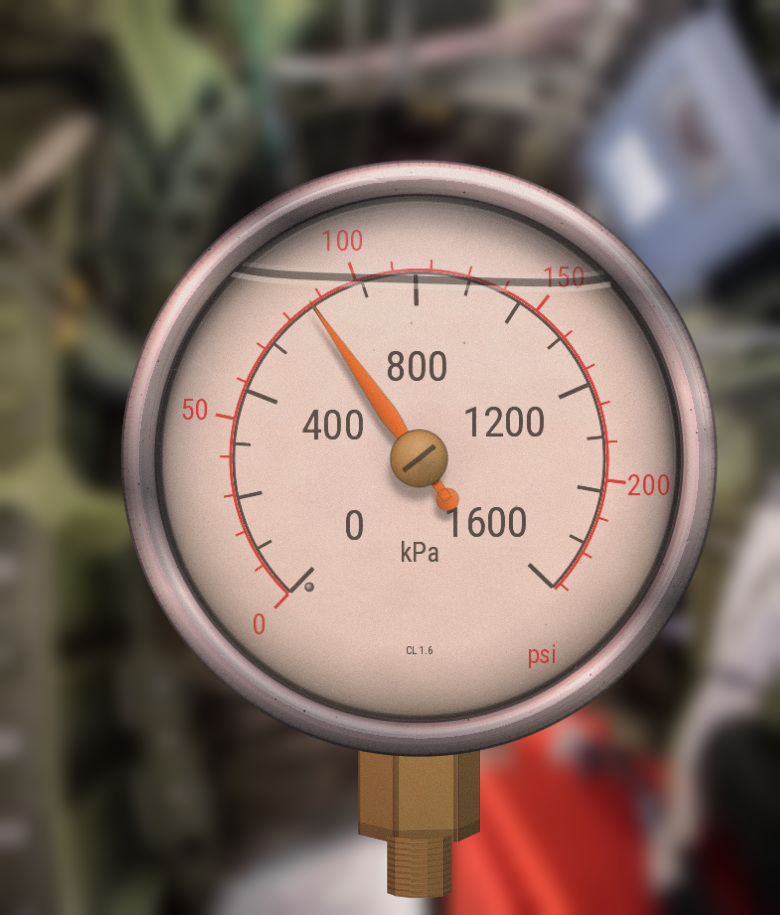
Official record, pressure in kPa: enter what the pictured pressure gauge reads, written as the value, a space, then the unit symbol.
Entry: 600 kPa
